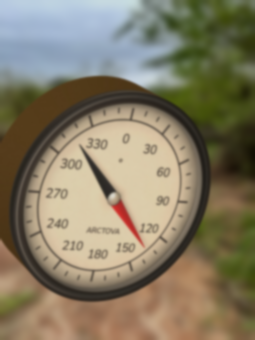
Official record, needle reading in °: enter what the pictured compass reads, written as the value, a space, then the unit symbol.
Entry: 135 °
